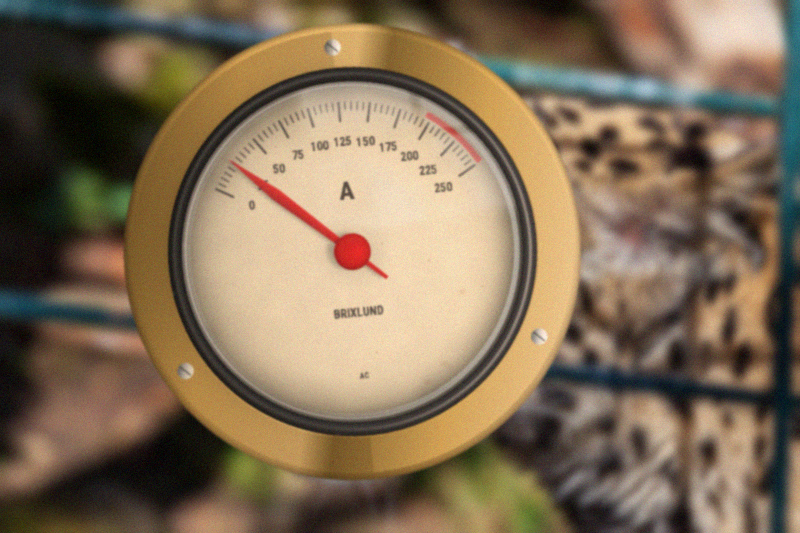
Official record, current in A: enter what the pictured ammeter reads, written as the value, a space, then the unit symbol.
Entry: 25 A
